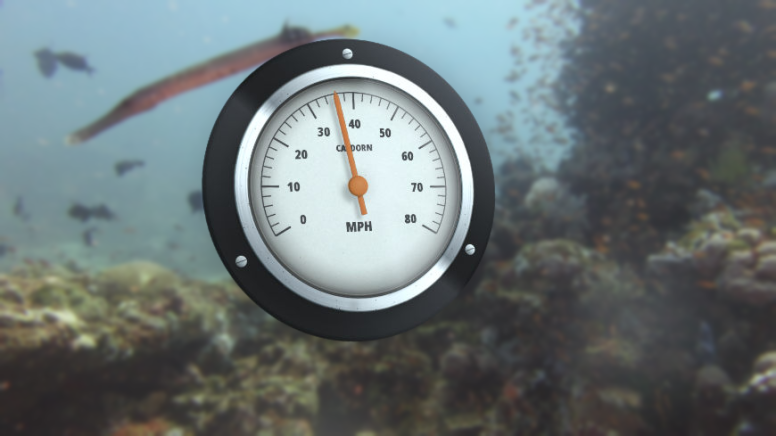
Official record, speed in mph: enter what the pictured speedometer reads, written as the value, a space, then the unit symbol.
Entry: 36 mph
